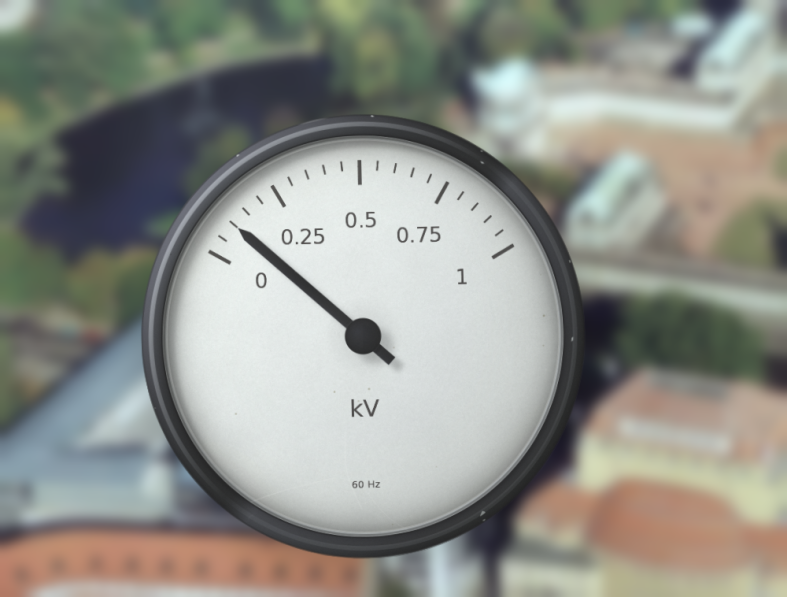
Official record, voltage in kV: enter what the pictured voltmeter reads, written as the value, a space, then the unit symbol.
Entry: 0.1 kV
